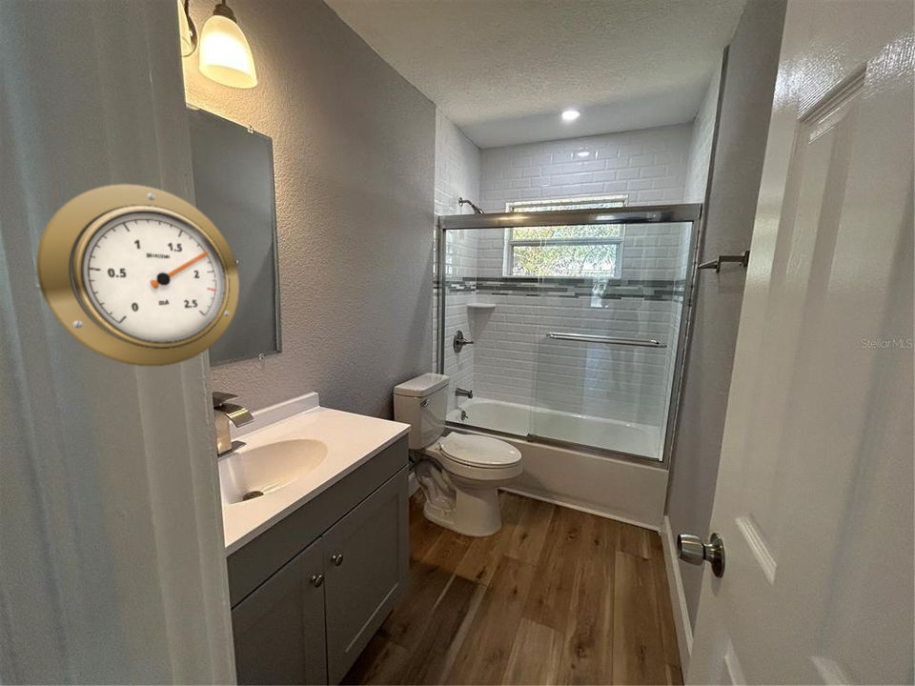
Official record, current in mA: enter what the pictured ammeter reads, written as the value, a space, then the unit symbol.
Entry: 1.8 mA
